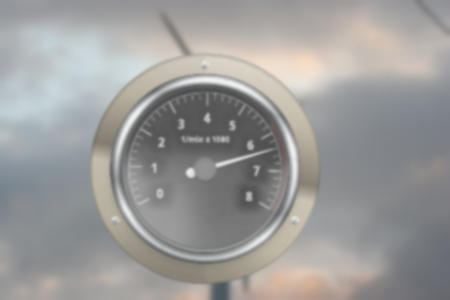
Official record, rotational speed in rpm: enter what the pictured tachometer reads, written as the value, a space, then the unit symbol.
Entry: 6400 rpm
